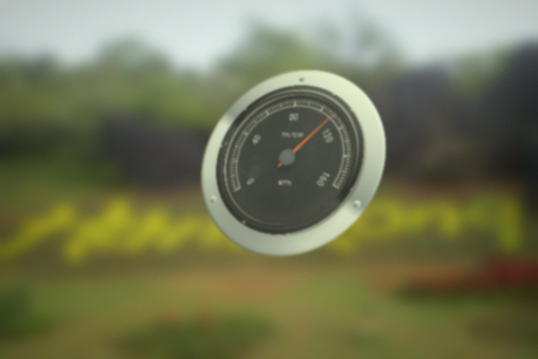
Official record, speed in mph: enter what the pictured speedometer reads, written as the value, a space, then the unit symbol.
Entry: 110 mph
